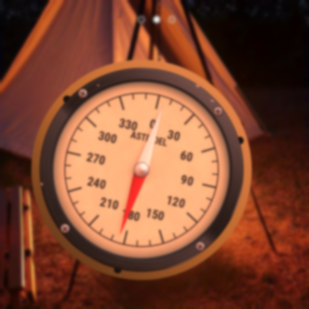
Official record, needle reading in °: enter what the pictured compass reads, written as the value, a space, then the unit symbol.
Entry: 185 °
